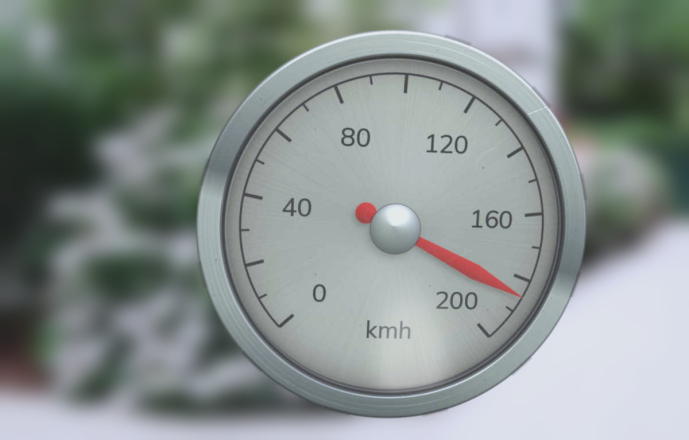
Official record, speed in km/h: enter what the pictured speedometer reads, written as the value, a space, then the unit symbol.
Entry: 185 km/h
